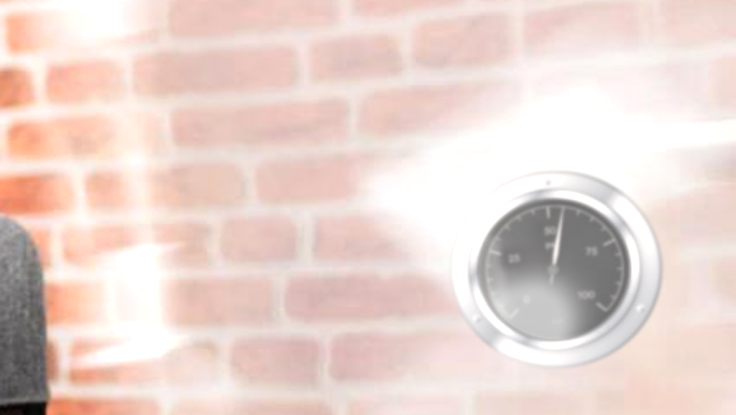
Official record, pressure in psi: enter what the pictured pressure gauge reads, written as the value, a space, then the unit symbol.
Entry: 55 psi
